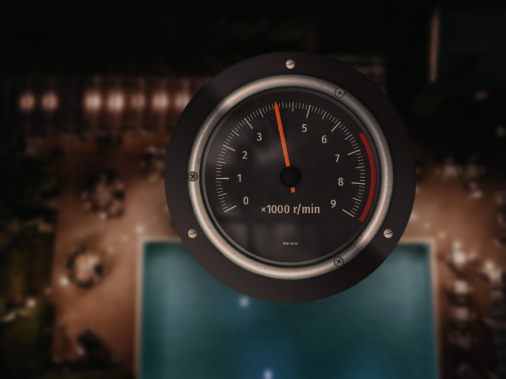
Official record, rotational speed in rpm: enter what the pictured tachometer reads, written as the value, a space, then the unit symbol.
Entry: 4000 rpm
